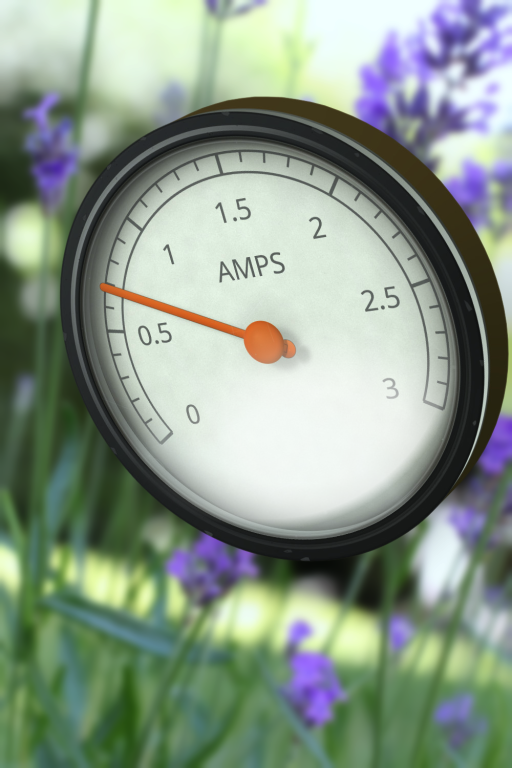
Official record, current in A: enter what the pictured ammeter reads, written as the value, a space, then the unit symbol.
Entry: 0.7 A
